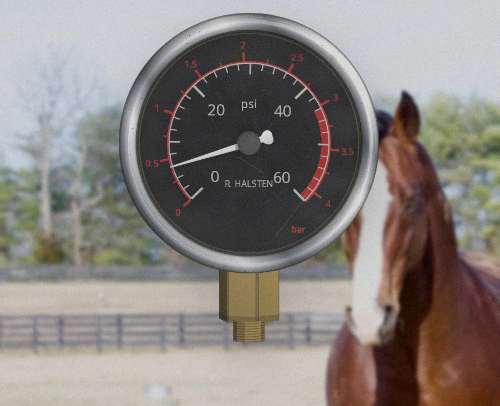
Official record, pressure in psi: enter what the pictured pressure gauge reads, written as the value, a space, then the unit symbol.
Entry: 6 psi
